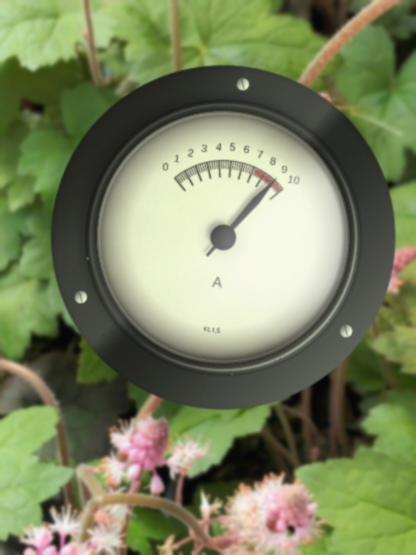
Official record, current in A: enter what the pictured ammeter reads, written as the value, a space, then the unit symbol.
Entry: 9 A
